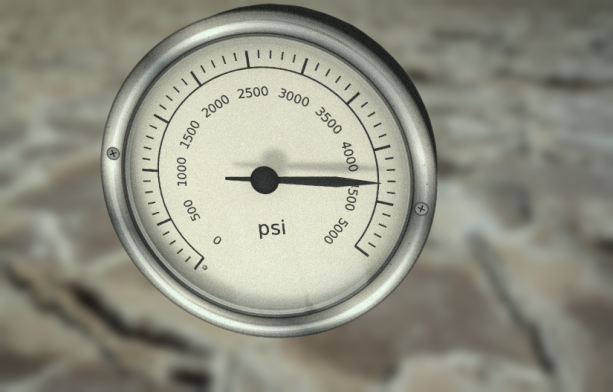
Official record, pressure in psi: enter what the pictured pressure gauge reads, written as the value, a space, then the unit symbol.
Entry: 4300 psi
